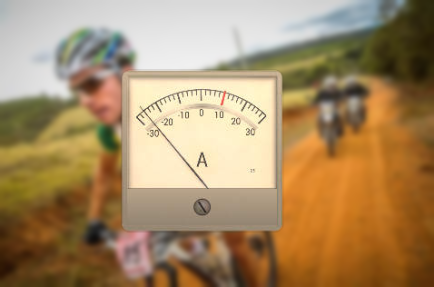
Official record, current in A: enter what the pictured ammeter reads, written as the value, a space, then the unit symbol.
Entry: -26 A
